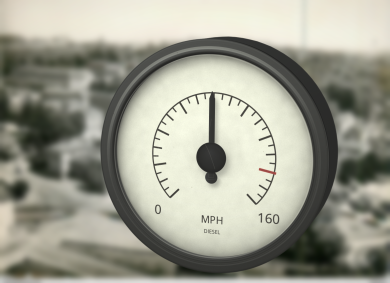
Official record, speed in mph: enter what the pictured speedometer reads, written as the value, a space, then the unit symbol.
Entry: 80 mph
